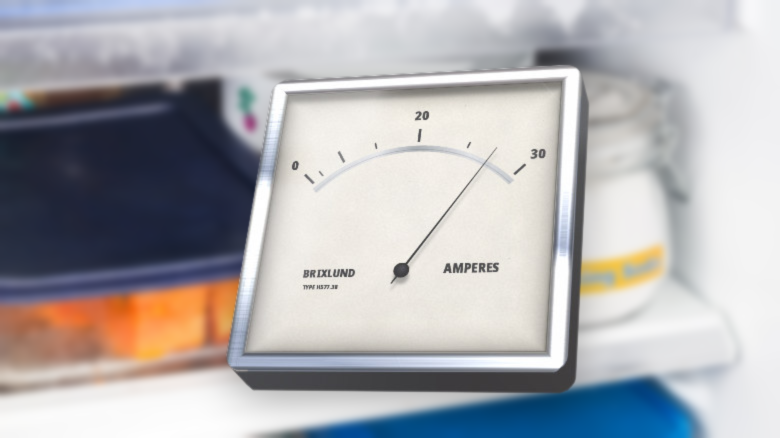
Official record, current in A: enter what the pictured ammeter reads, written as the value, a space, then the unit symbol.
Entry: 27.5 A
